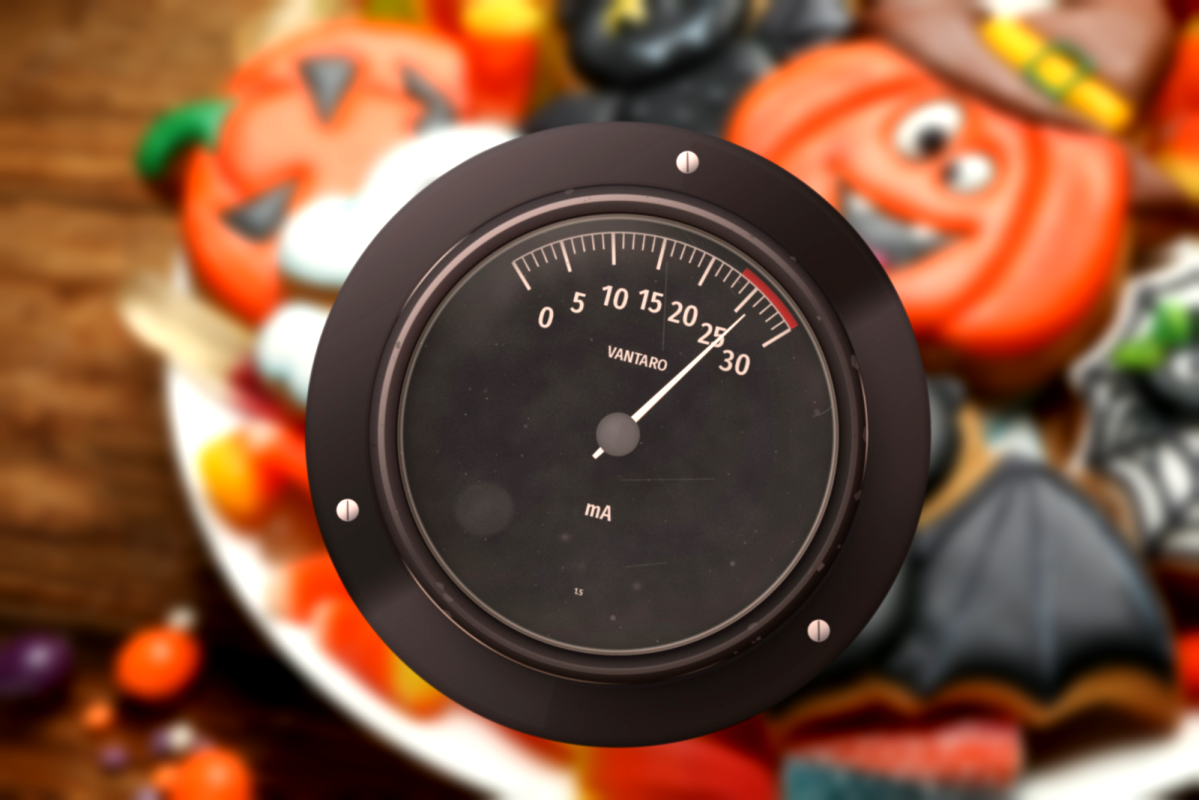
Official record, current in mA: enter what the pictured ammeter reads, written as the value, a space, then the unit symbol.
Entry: 26 mA
